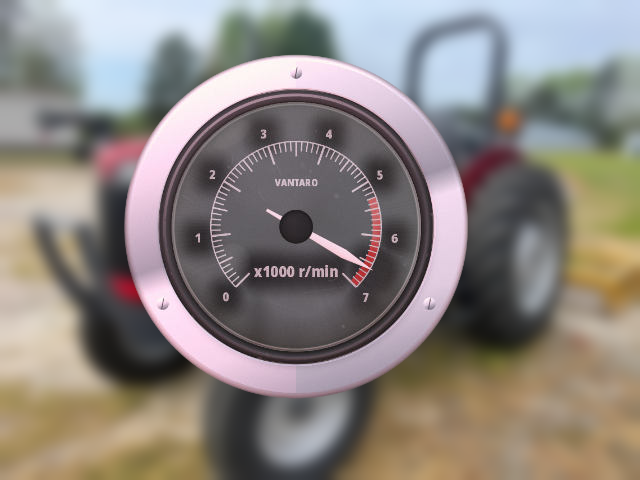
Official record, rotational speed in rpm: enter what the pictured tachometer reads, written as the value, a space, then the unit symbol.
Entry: 6600 rpm
